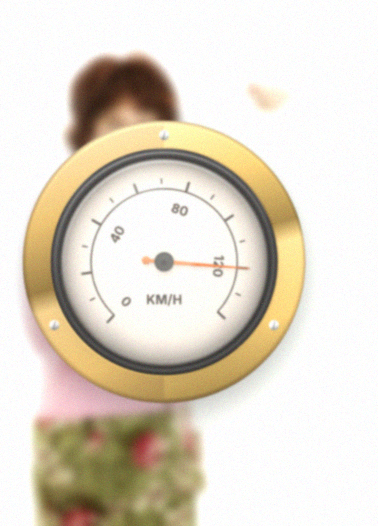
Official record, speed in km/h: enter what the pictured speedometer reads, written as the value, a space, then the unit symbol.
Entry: 120 km/h
